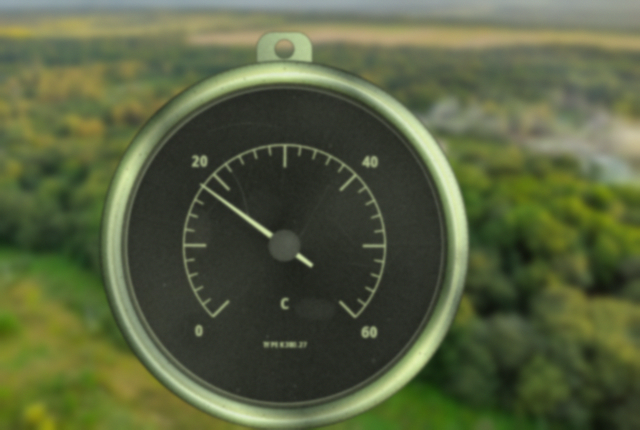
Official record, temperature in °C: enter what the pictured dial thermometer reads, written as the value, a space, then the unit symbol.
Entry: 18 °C
